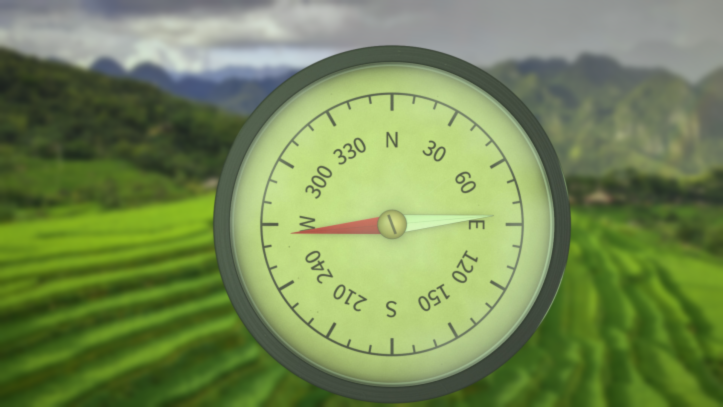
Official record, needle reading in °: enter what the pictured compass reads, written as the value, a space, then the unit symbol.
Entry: 265 °
